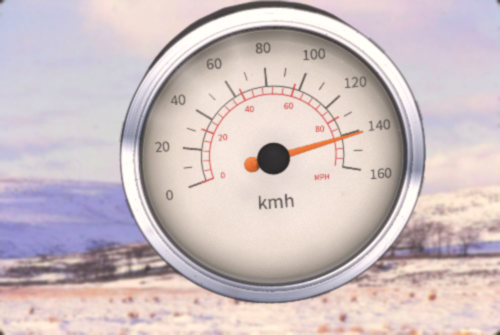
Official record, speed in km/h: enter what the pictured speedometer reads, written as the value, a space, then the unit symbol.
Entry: 140 km/h
